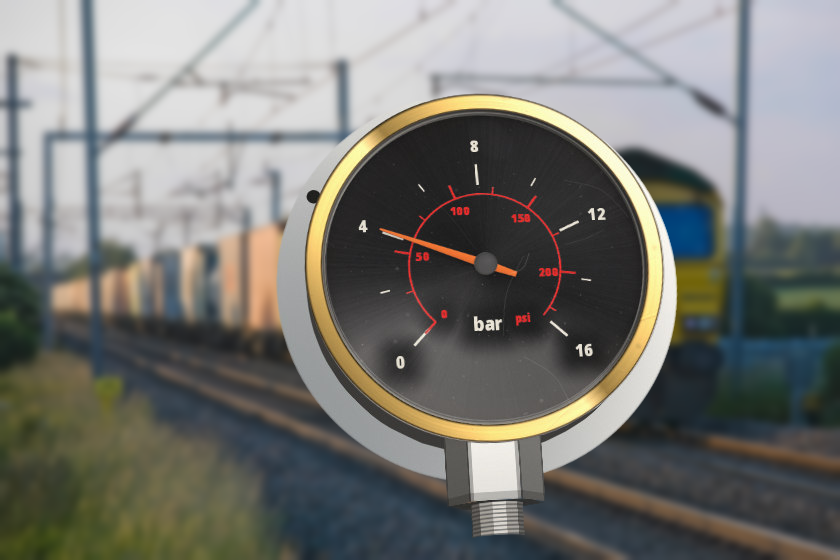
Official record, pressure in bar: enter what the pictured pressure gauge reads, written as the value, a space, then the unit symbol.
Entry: 4 bar
